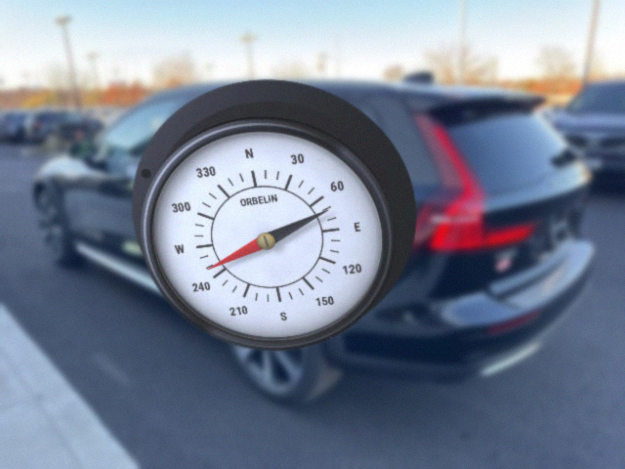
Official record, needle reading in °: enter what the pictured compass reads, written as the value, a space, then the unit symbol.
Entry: 250 °
